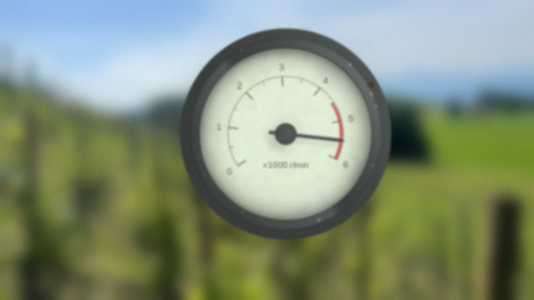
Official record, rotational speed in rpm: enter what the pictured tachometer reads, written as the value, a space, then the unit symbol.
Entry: 5500 rpm
